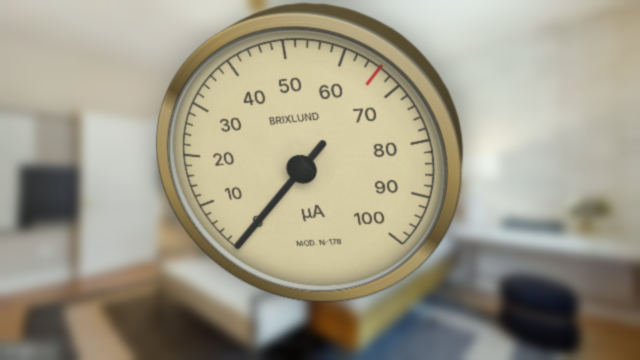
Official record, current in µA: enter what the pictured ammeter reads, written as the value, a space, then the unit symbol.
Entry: 0 µA
